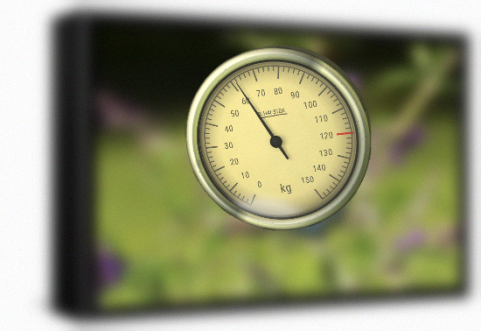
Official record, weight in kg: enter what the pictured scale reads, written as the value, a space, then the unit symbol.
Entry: 62 kg
